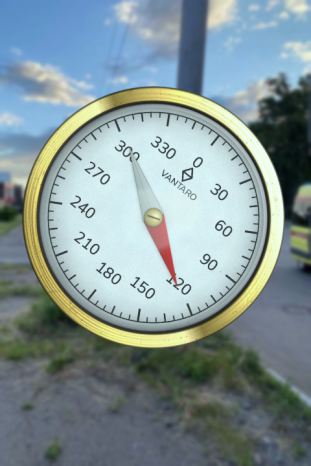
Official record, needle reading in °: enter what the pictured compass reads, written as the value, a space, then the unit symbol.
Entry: 122.5 °
